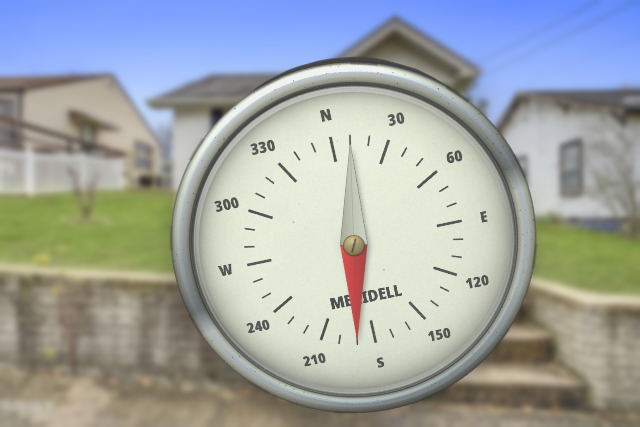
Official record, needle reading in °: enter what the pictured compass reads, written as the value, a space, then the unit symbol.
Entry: 190 °
